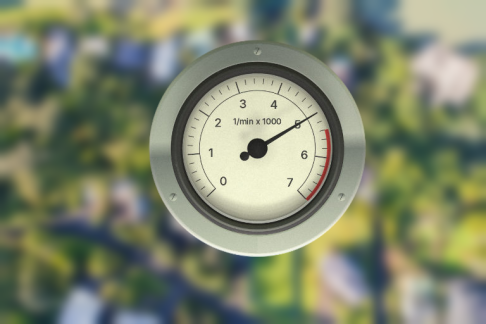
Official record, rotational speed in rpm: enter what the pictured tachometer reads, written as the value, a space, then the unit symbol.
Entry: 5000 rpm
